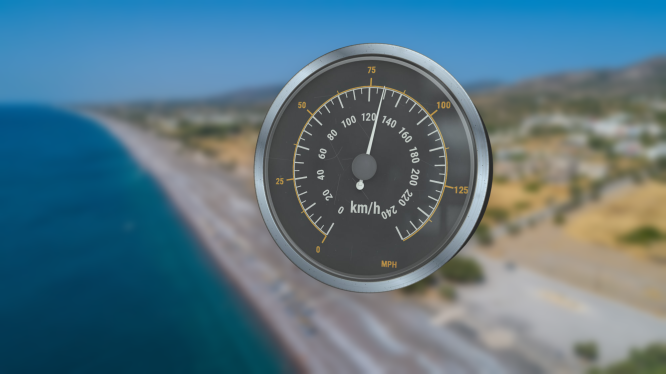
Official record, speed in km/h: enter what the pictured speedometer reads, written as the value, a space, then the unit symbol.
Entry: 130 km/h
